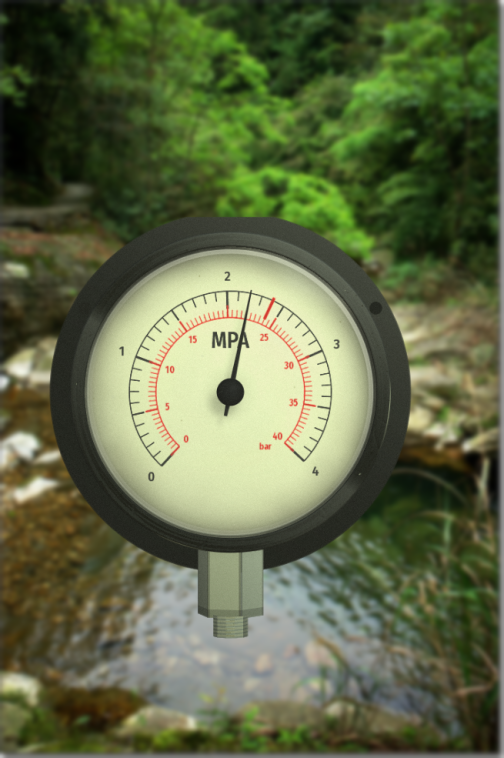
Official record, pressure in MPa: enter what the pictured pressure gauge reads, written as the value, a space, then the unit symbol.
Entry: 2.2 MPa
